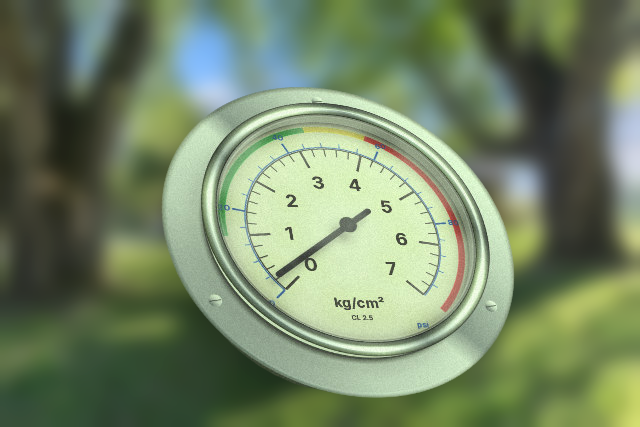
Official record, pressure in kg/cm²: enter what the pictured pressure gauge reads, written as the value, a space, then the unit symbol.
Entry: 0.2 kg/cm²
